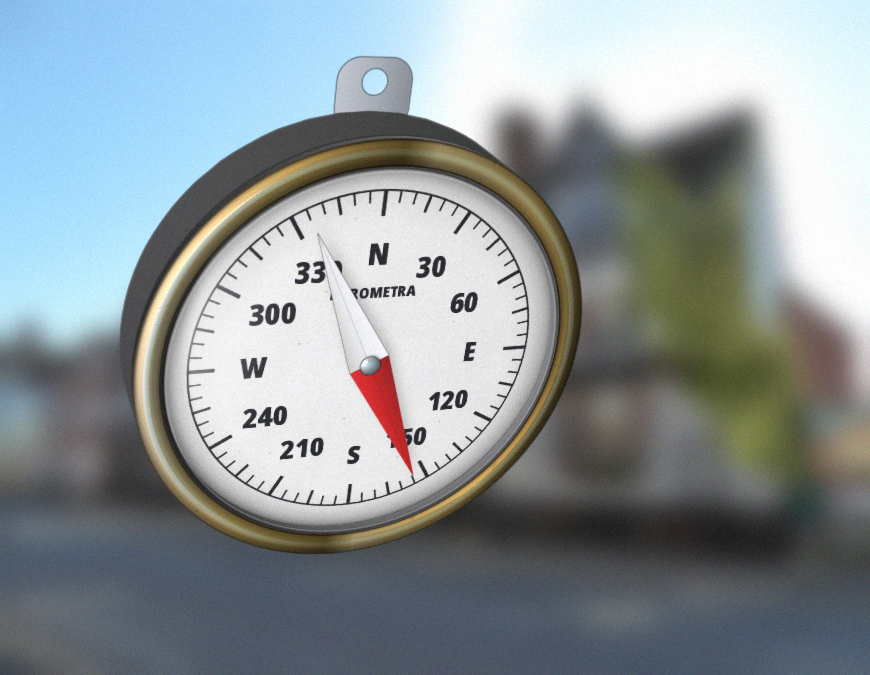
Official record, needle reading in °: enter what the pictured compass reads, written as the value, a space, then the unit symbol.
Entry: 155 °
